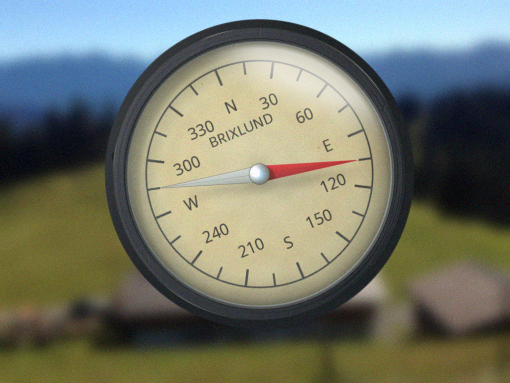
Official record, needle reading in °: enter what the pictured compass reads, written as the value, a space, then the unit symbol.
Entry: 105 °
